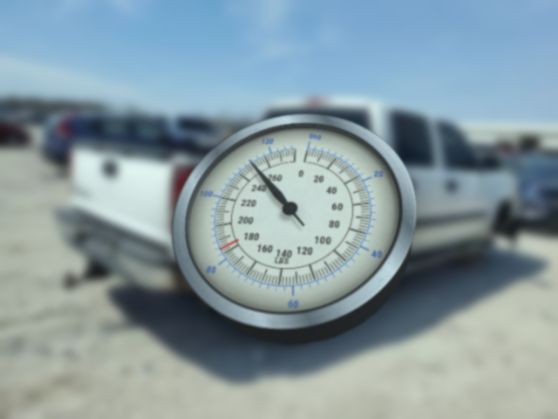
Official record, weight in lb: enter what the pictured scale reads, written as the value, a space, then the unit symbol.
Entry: 250 lb
